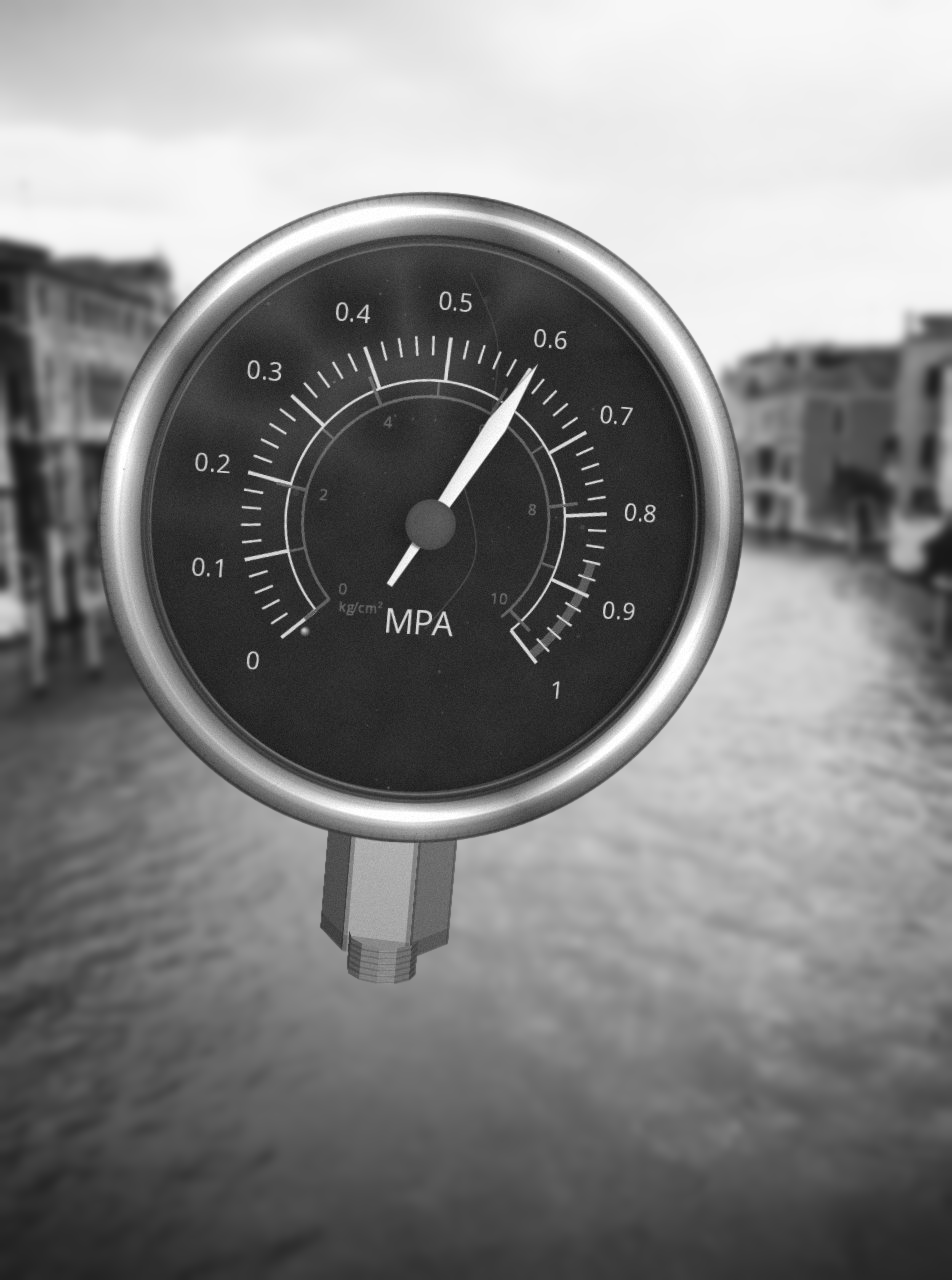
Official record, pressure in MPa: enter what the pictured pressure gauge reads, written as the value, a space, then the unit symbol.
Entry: 0.6 MPa
